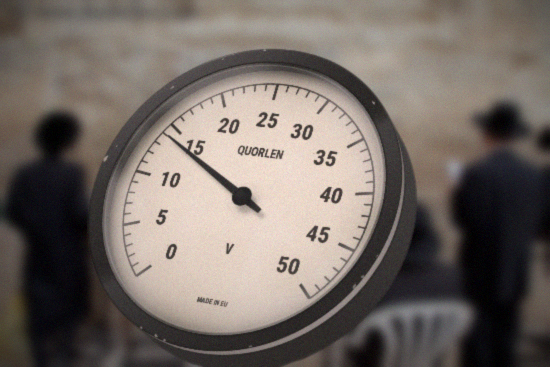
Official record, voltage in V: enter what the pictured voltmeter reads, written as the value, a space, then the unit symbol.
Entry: 14 V
